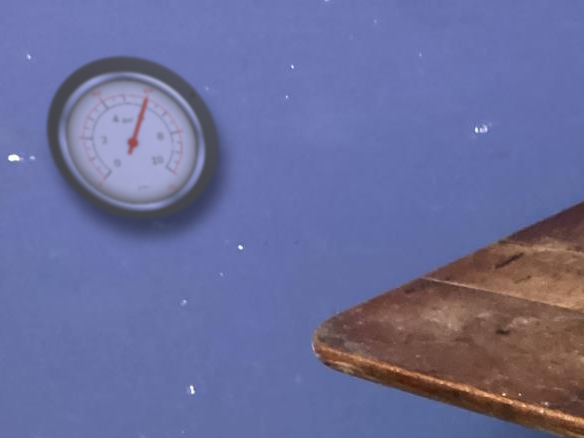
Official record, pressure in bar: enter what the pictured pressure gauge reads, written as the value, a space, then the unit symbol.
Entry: 6 bar
